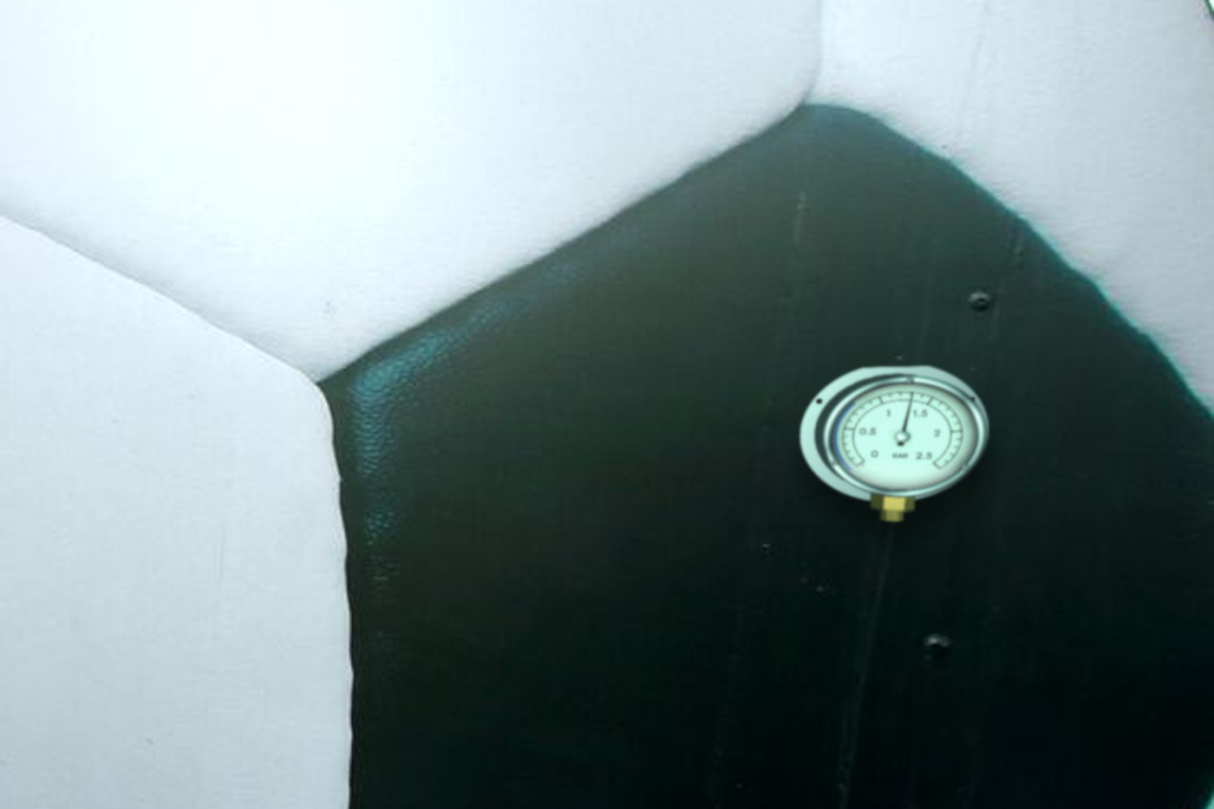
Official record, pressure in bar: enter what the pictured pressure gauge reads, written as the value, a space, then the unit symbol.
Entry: 1.3 bar
